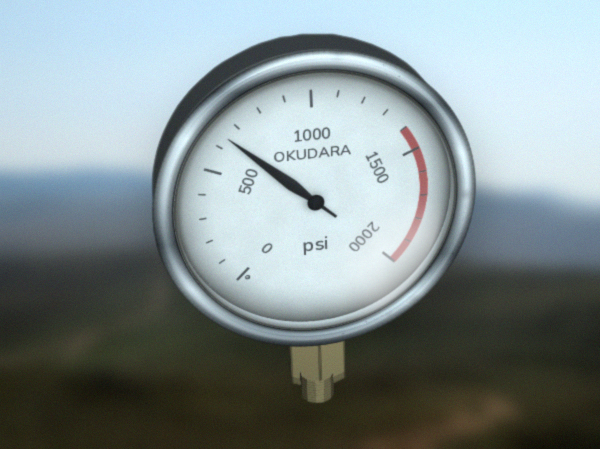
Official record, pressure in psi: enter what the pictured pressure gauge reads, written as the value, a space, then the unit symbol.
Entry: 650 psi
